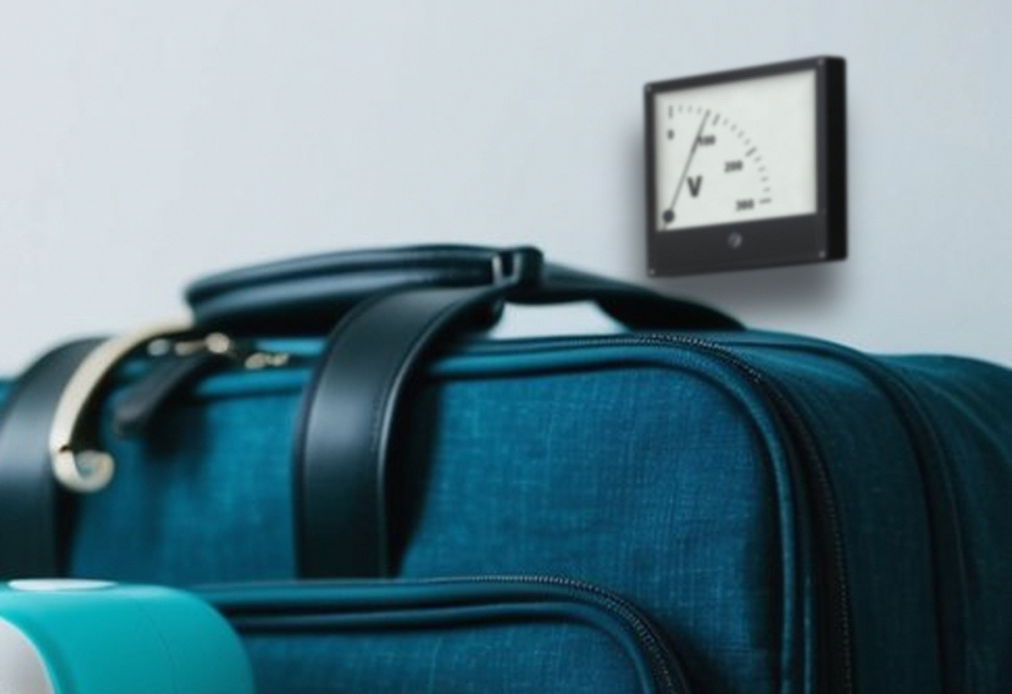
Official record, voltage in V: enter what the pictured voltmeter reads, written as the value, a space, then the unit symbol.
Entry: 80 V
